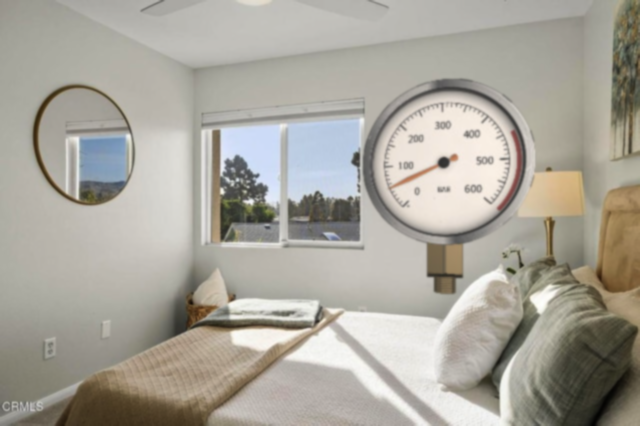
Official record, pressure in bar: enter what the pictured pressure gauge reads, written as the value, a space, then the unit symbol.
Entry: 50 bar
